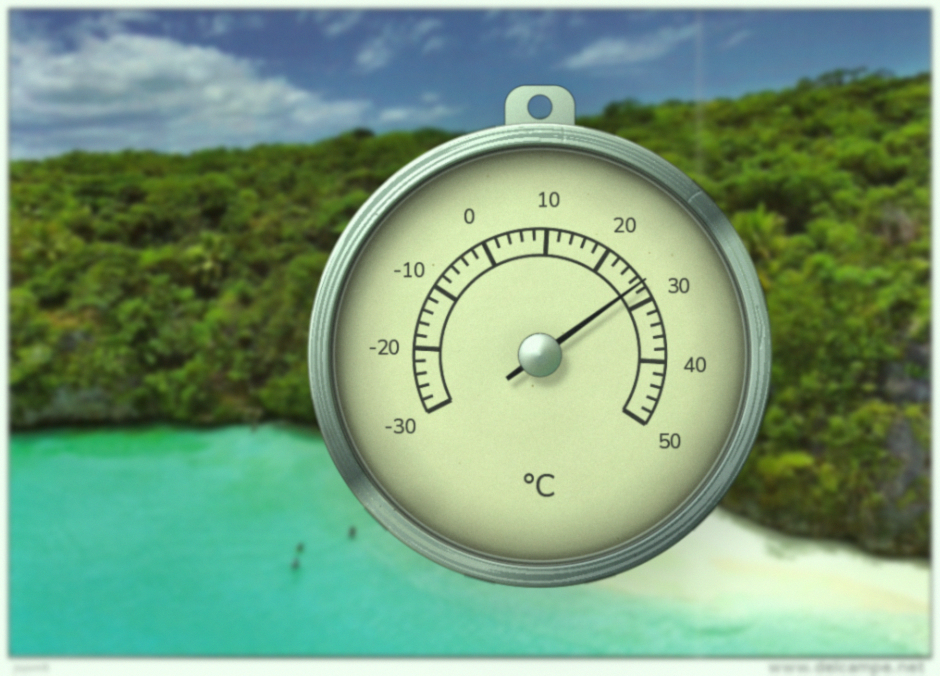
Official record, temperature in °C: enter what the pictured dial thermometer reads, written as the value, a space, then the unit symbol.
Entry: 27 °C
